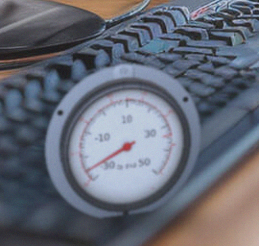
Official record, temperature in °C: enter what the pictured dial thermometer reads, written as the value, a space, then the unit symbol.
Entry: -25 °C
